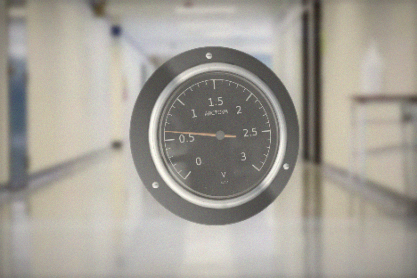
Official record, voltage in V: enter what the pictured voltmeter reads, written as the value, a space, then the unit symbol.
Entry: 0.6 V
